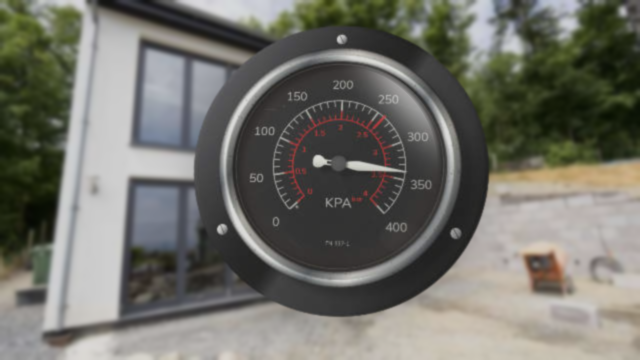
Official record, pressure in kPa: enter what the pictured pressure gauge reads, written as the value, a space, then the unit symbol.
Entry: 340 kPa
